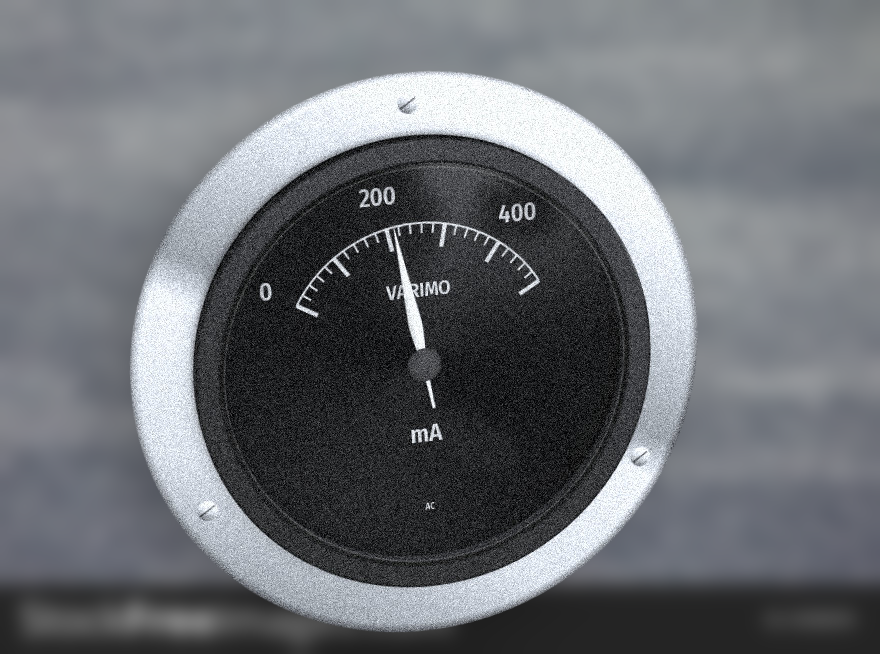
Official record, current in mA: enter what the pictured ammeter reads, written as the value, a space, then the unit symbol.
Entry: 210 mA
